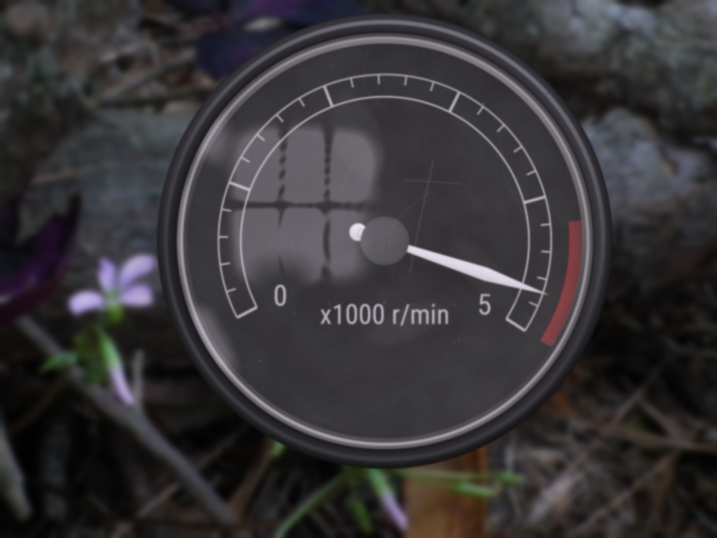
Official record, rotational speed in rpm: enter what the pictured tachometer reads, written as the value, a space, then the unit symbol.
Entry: 4700 rpm
